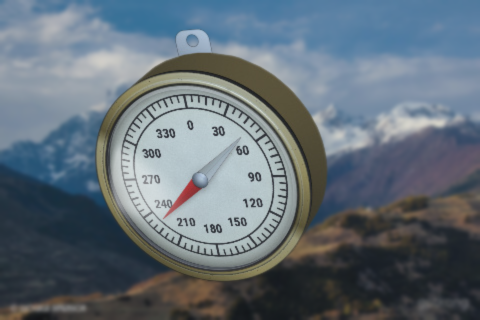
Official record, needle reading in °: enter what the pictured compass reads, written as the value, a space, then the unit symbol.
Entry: 230 °
